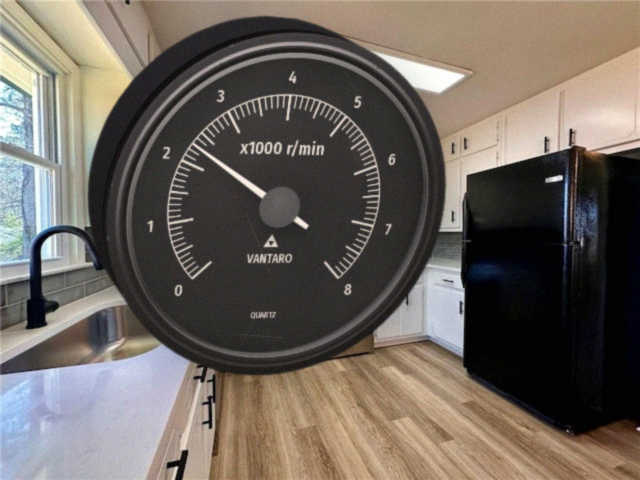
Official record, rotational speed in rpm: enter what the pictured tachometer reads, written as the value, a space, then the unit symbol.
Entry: 2300 rpm
